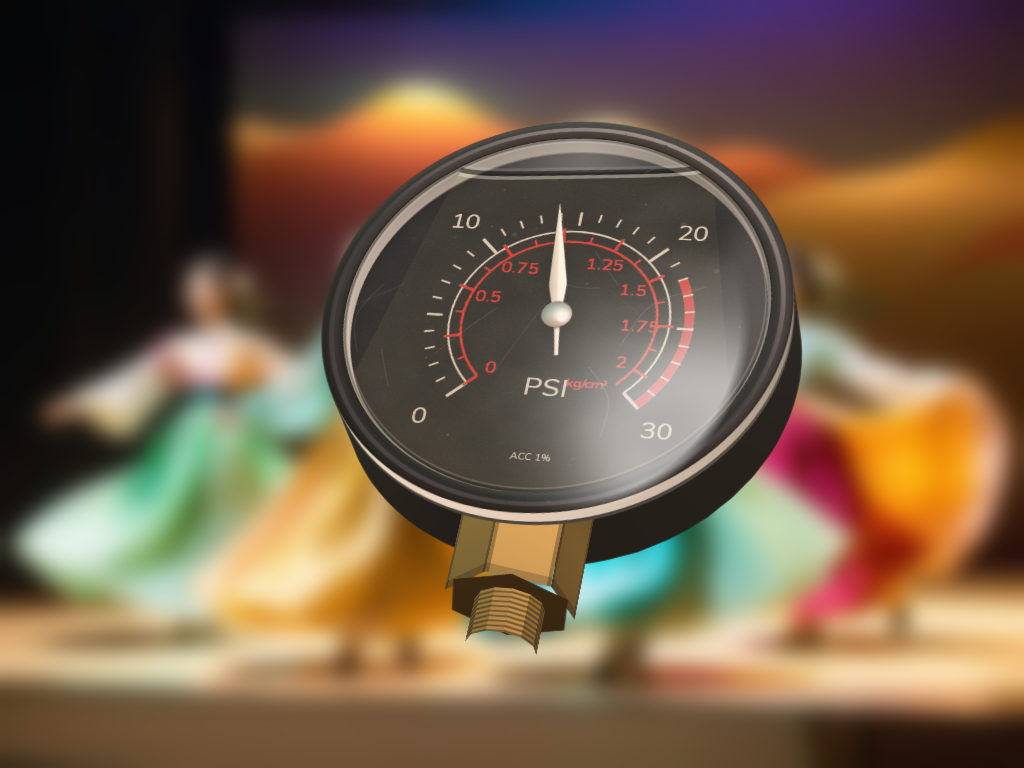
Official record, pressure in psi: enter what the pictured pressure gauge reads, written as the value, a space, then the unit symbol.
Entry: 14 psi
